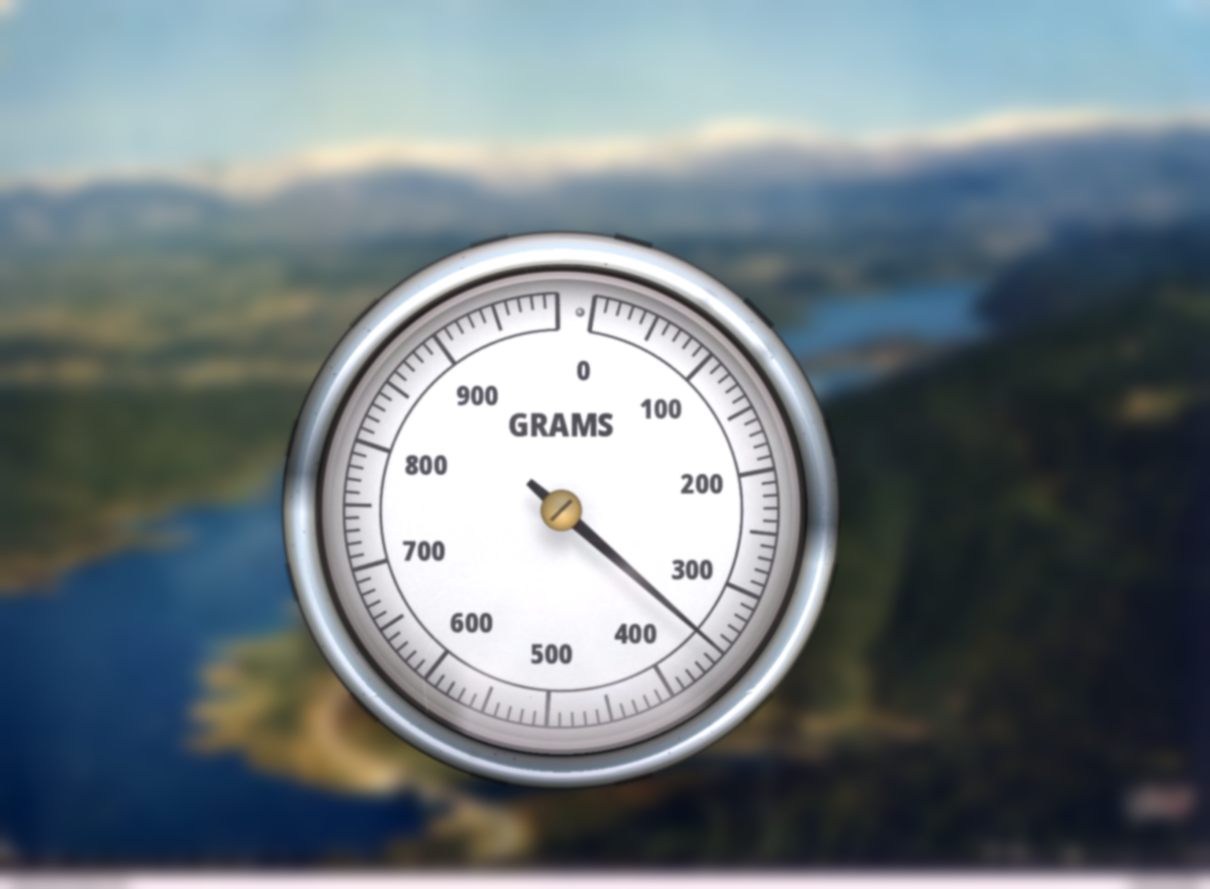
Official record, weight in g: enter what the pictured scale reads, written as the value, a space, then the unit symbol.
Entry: 350 g
